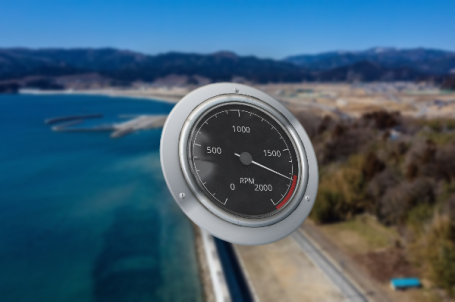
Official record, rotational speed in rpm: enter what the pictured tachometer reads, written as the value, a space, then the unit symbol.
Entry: 1750 rpm
